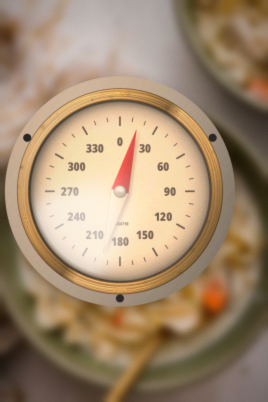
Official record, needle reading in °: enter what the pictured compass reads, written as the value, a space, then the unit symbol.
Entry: 15 °
